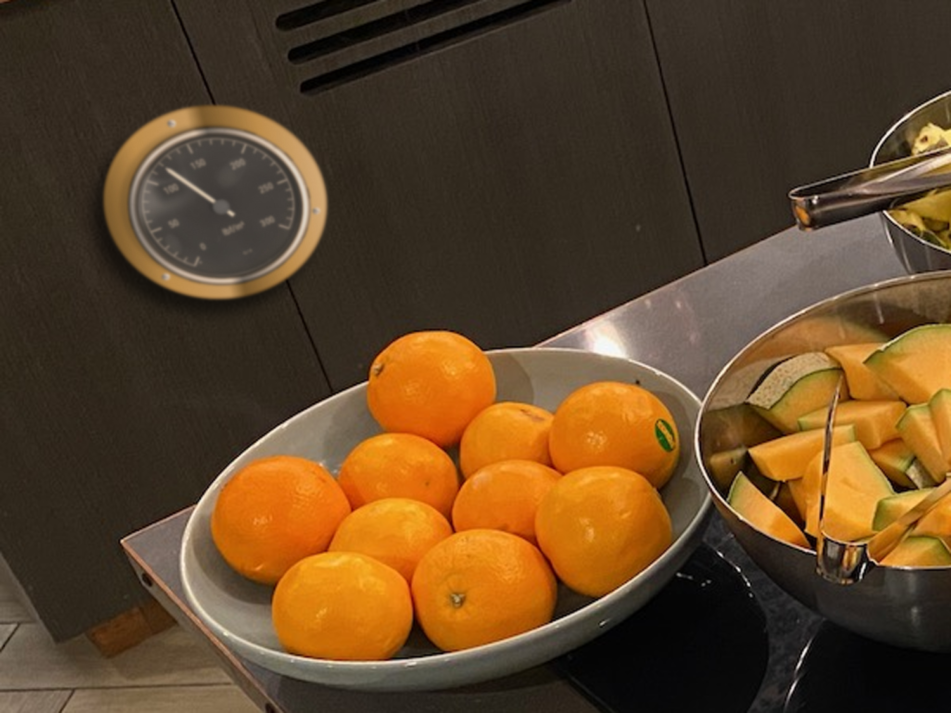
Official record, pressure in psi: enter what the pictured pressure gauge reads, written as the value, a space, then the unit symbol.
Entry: 120 psi
